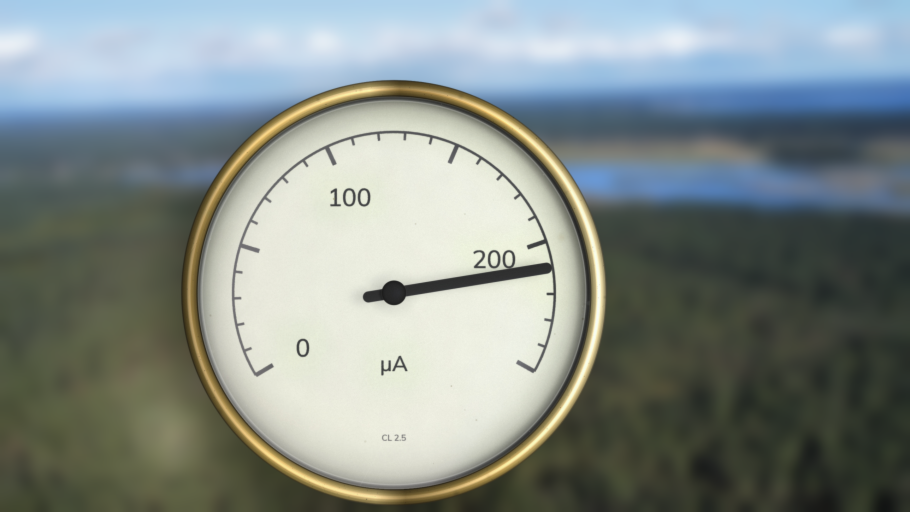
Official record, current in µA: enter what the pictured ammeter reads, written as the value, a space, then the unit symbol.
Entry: 210 µA
